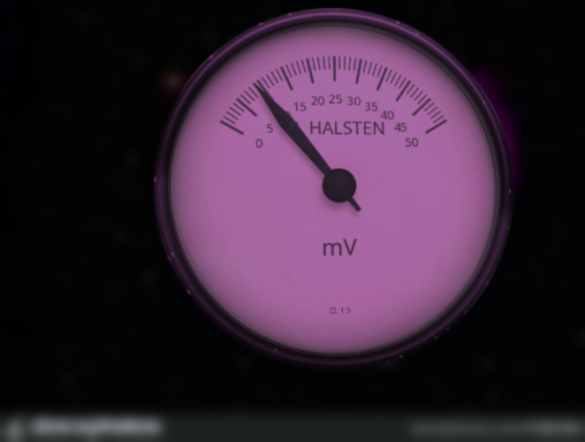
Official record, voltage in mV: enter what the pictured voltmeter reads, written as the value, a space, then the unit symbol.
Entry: 9 mV
